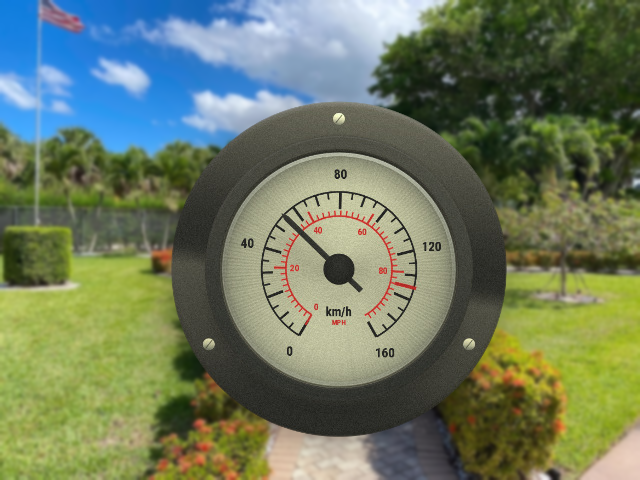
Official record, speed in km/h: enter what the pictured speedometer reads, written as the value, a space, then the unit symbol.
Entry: 55 km/h
